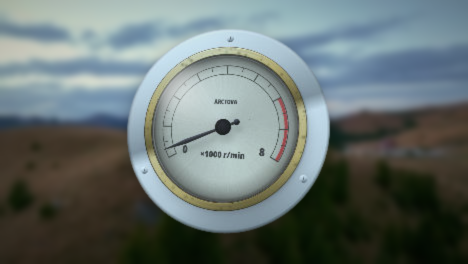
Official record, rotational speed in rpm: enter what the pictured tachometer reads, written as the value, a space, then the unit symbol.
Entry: 250 rpm
